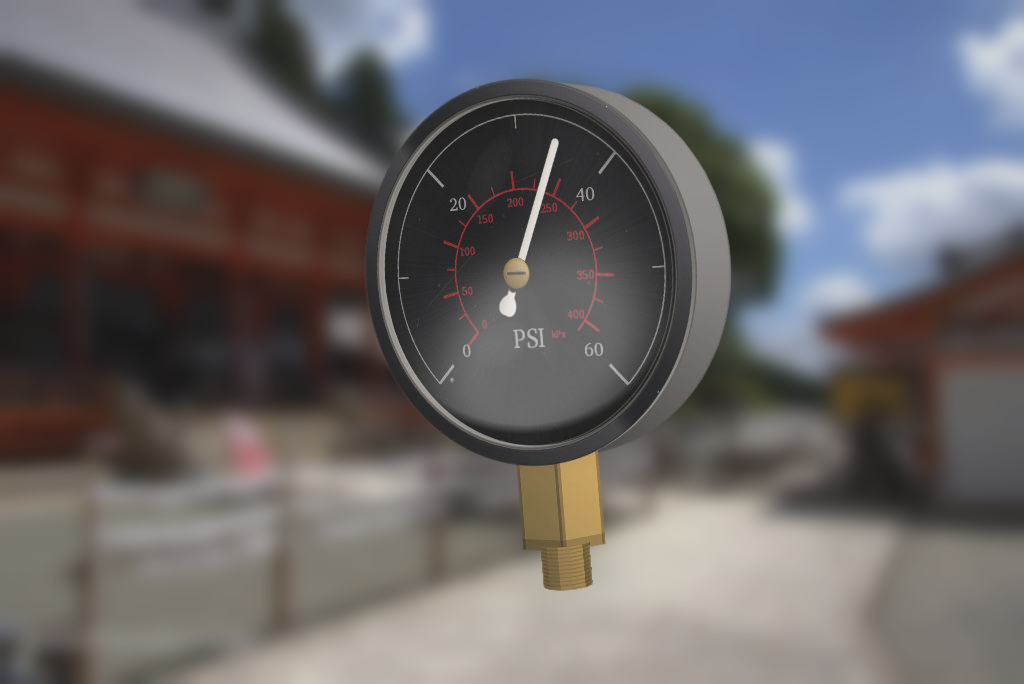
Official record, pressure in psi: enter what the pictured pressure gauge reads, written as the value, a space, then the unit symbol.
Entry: 35 psi
